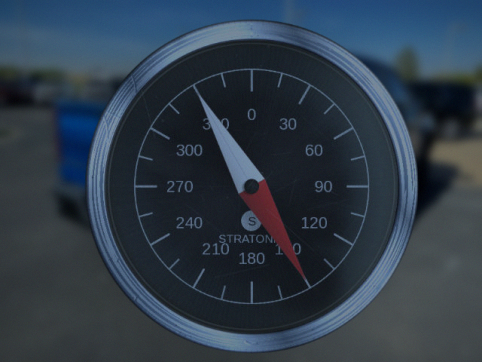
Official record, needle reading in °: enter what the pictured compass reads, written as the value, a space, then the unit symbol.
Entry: 150 °
